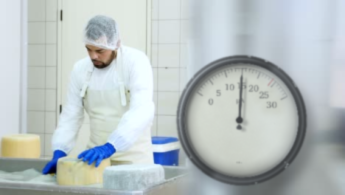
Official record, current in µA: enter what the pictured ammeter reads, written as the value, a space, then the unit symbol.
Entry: 15 µA
